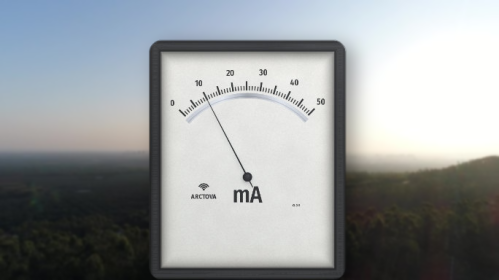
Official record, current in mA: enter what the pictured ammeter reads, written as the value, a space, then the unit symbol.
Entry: 10 mA
